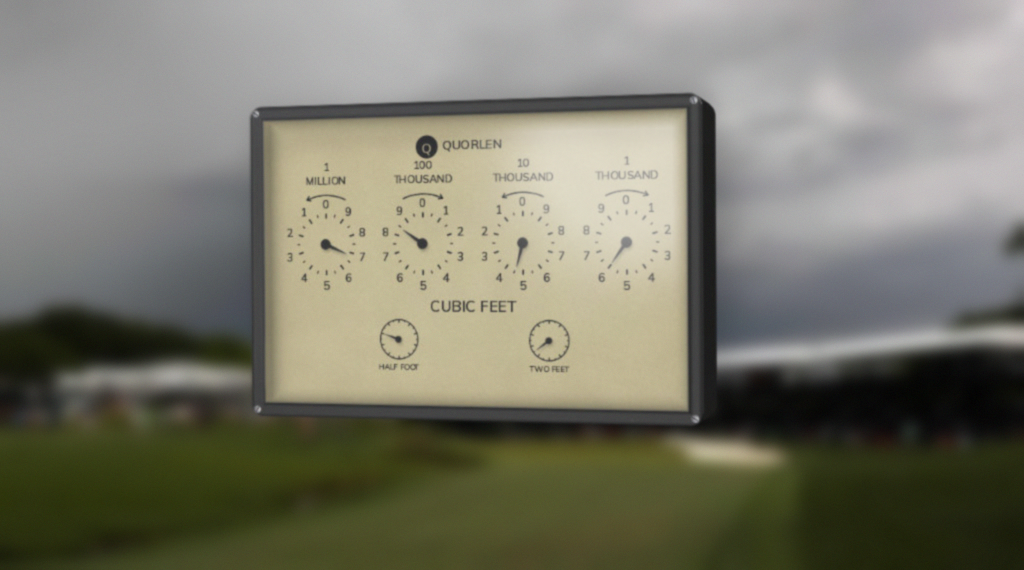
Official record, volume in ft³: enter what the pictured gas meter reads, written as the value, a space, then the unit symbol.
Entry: 684600 ft³
